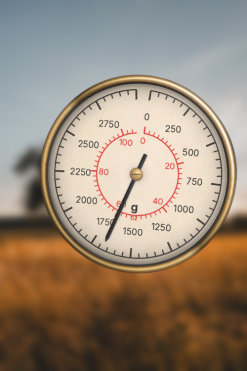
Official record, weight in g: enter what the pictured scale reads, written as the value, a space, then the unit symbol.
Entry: 1675 g
